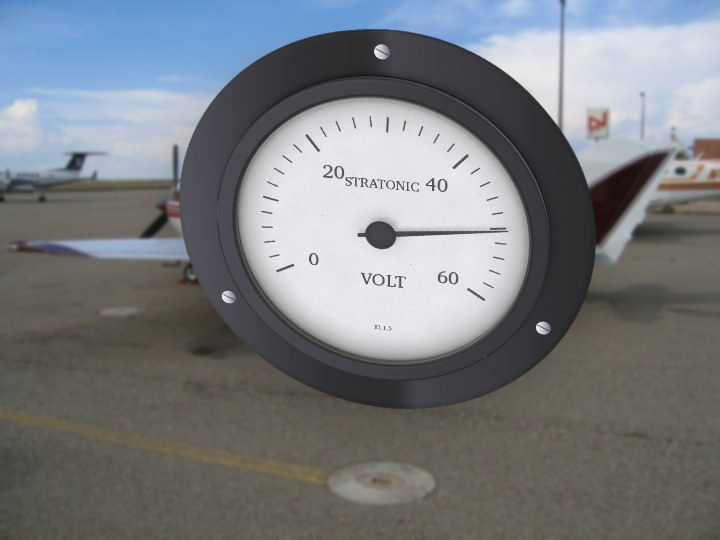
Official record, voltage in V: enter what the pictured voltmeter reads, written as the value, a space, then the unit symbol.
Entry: 50 V
